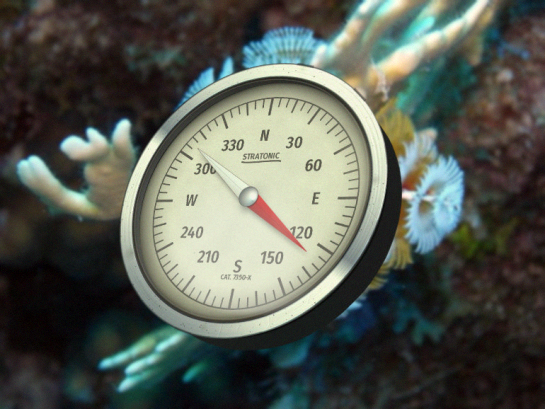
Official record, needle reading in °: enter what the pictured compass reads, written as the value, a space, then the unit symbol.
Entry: 127.5 °
